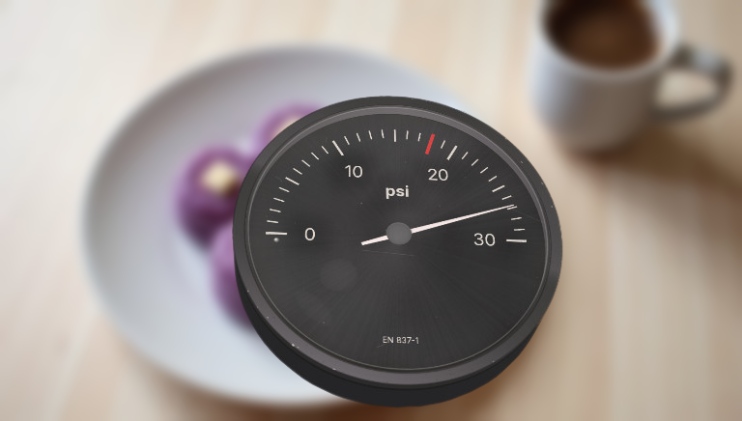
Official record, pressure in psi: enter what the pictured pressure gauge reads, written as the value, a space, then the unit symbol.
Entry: 27 psi
